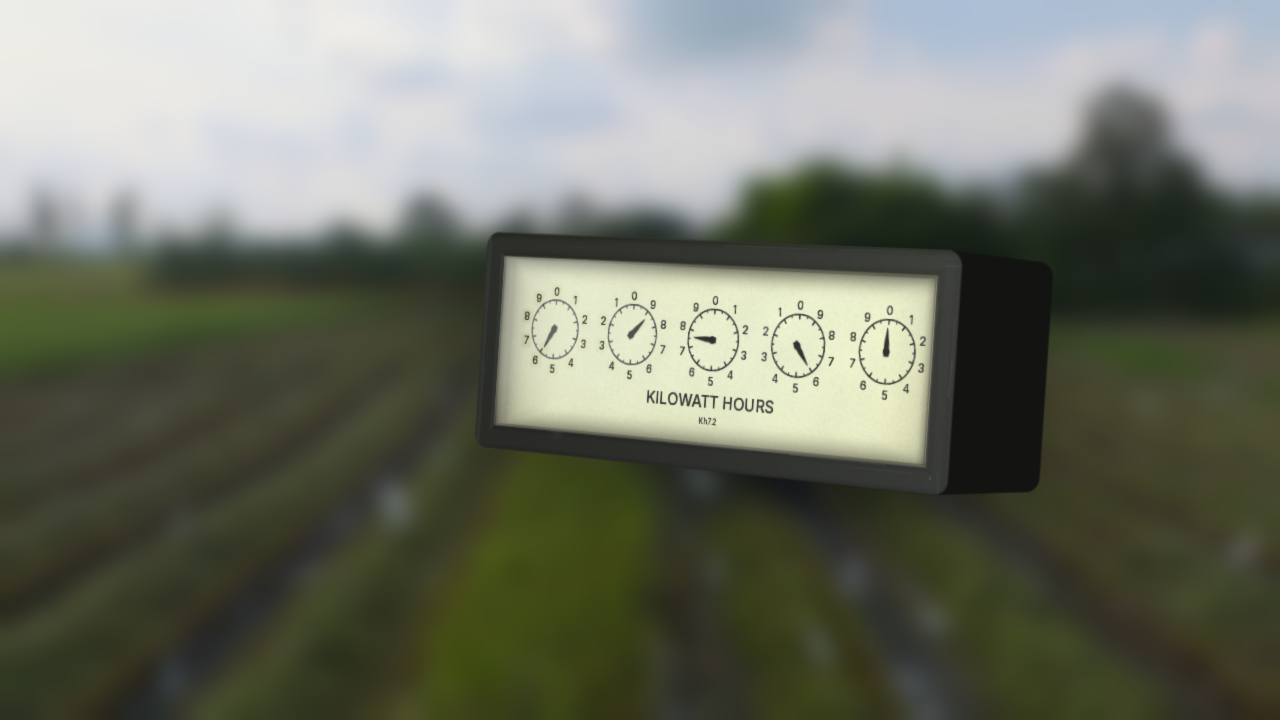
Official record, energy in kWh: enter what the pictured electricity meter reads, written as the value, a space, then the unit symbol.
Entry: 58760 kWh
